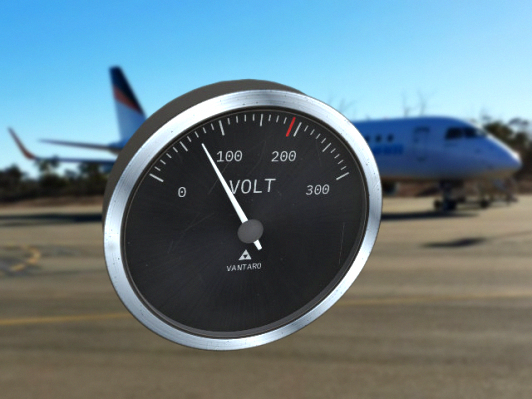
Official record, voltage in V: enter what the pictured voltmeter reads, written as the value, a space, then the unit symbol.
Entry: 70 V
